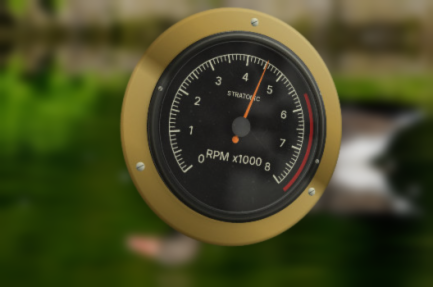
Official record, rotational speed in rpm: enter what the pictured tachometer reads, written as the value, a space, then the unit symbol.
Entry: 4500 rpm
